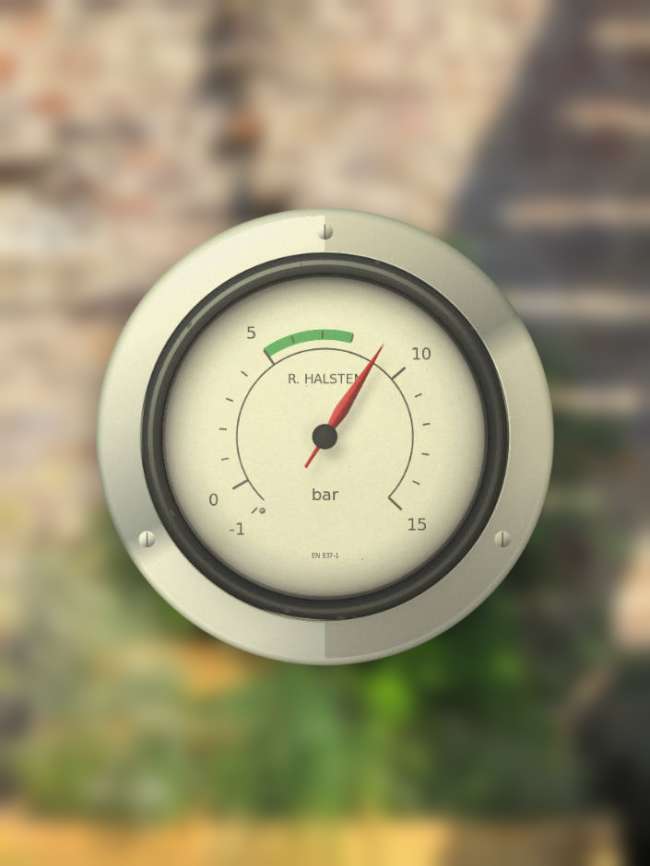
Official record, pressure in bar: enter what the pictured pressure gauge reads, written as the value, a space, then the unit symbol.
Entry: 9 bar
